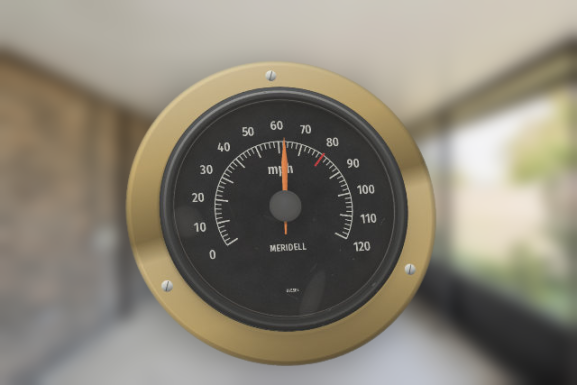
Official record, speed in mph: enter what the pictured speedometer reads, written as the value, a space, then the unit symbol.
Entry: 62 mph
